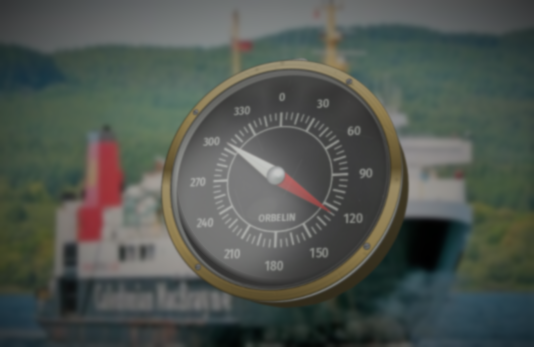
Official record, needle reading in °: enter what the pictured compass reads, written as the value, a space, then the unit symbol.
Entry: 125 °
